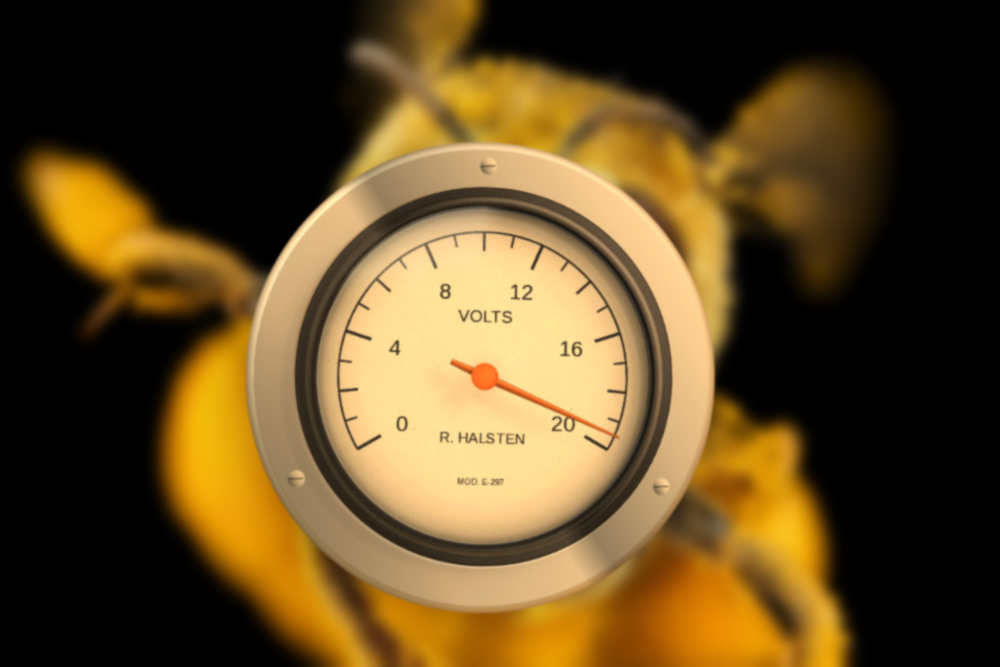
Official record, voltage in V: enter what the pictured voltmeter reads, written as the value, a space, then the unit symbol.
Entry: 19.5 V
